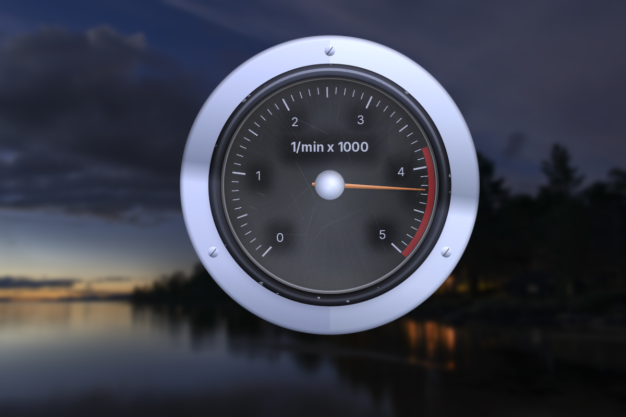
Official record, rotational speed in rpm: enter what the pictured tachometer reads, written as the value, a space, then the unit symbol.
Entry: 4250 rpm
